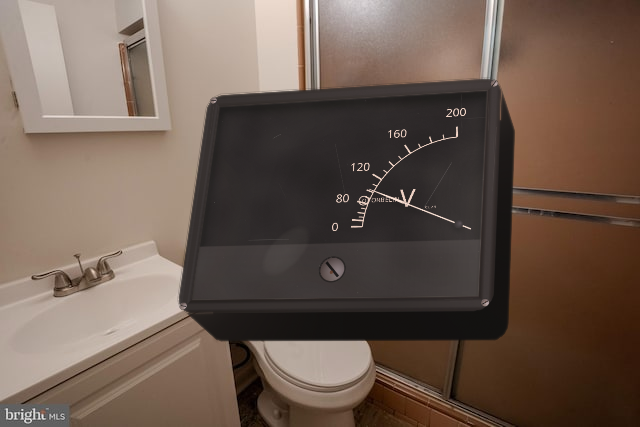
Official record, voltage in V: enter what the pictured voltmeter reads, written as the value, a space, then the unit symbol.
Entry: 100 V
